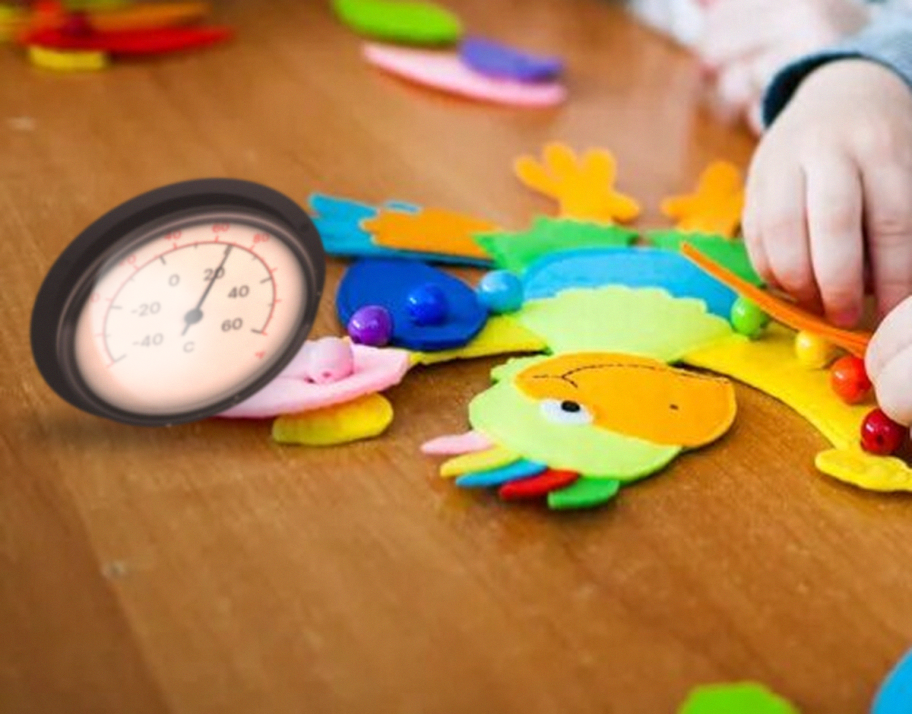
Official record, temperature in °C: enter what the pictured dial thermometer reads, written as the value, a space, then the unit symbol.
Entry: 20 °C
